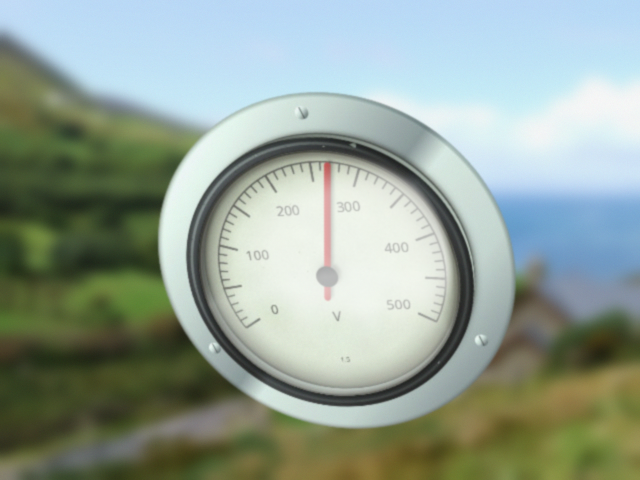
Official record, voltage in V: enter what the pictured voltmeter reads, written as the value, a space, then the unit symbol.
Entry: 270 V
